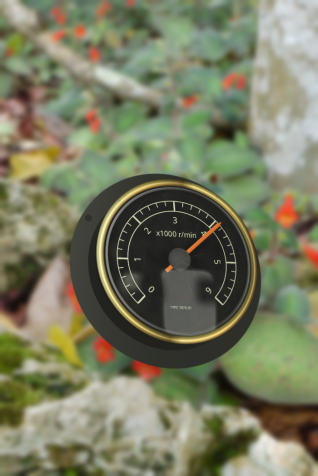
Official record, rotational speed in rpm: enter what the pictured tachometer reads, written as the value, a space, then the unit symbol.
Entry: 4100 rpm
